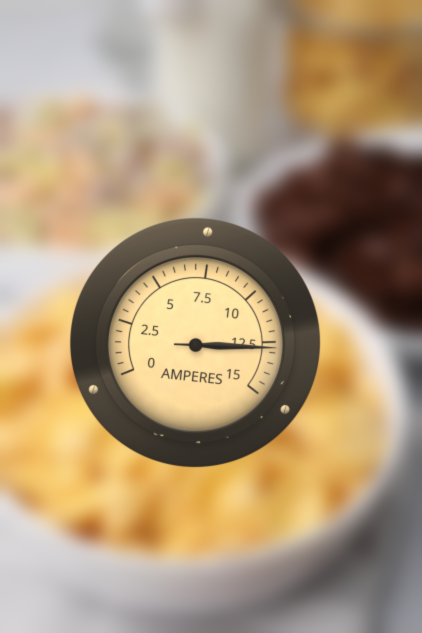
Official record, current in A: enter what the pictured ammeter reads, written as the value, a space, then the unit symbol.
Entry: 12.75 A
